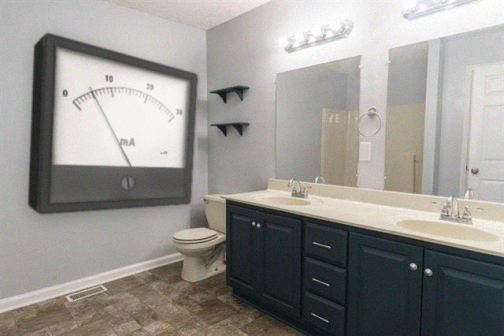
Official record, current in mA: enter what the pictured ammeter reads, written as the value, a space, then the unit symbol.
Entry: 5 mA
